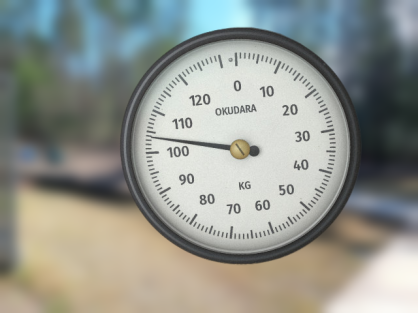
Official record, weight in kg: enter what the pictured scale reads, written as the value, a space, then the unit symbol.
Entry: 104 kg
